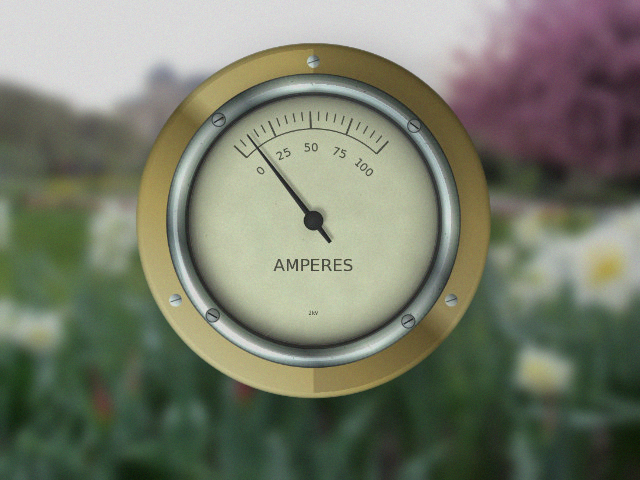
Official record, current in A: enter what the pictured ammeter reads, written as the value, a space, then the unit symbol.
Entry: 10 A
